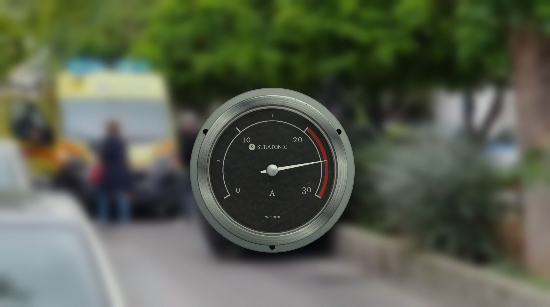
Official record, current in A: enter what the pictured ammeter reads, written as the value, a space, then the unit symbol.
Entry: 25 A
